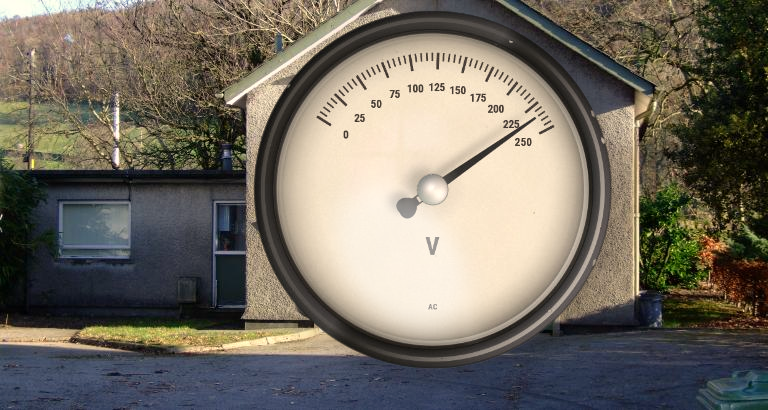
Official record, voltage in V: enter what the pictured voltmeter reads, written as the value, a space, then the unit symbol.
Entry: 235 V
